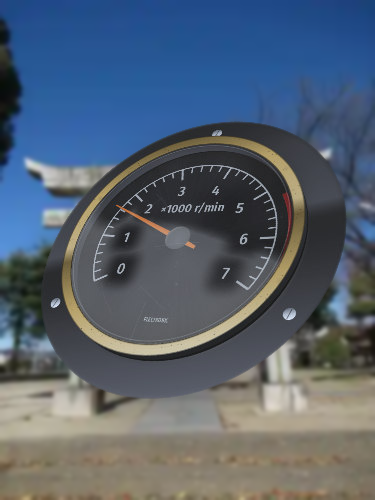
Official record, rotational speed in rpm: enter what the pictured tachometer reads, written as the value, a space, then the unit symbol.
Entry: 1600 rpm
